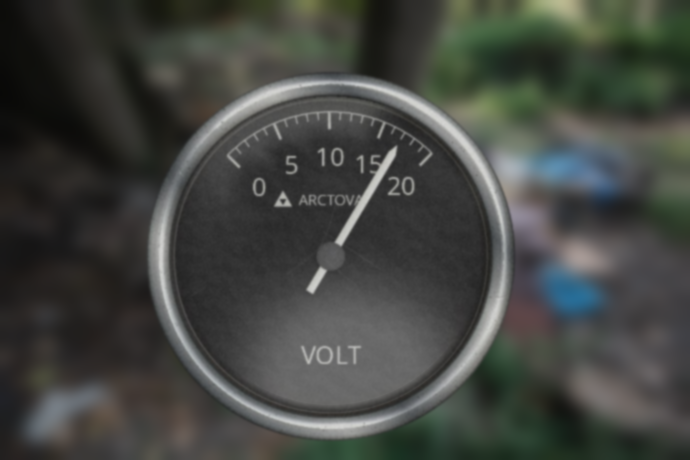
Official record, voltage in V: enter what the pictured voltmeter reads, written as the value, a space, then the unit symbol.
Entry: 17 V
